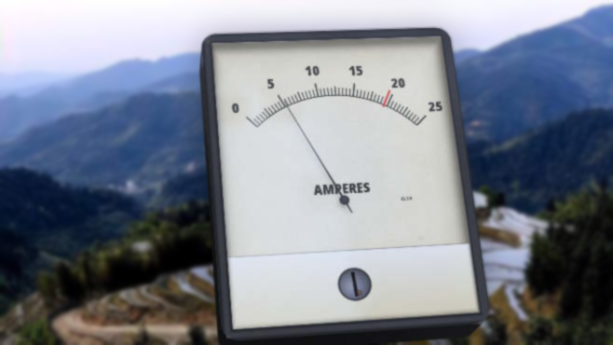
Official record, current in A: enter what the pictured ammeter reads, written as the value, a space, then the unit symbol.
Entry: 5 A
